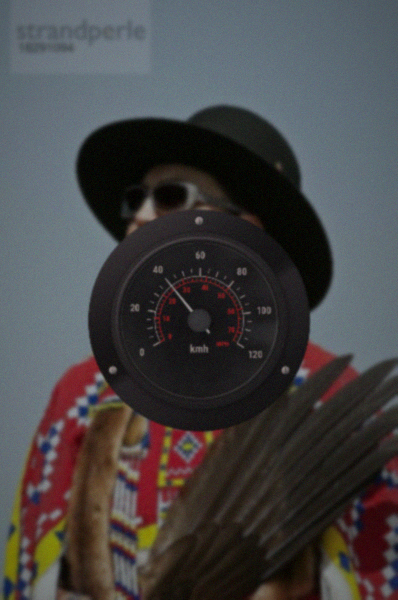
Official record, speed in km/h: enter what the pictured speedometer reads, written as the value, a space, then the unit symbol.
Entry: 40 km/h
